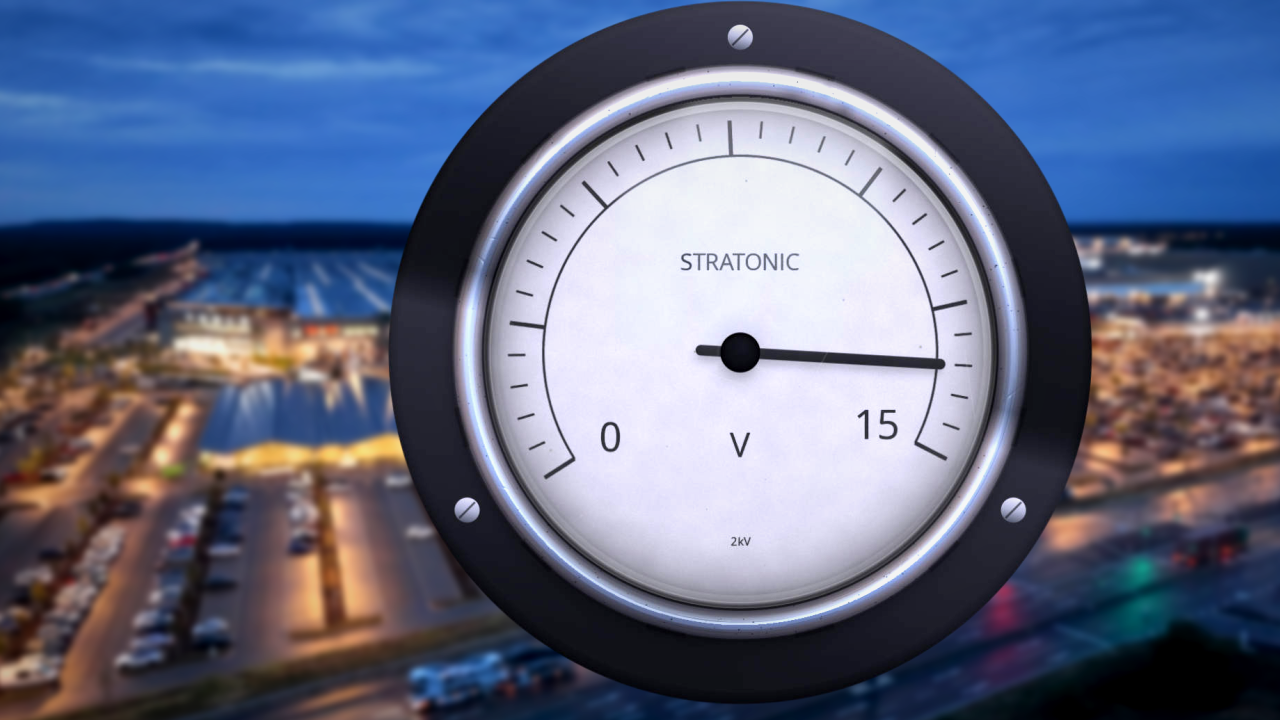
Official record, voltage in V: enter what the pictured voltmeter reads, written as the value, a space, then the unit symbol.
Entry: 13.5 V
